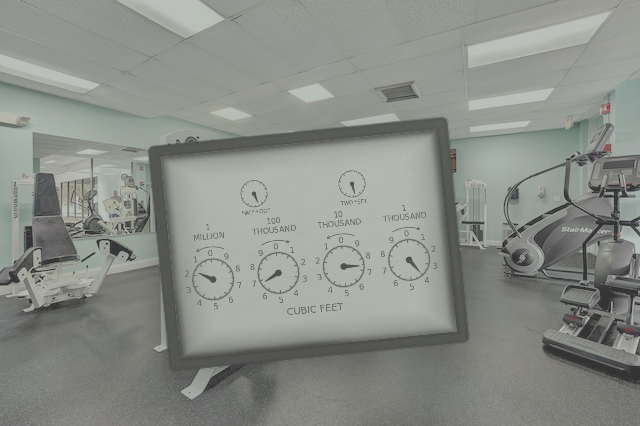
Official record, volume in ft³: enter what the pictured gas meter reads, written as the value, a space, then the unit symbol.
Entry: 167400 ft³
